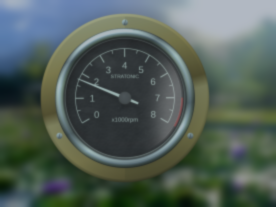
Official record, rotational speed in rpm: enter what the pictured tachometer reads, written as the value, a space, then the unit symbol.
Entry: 1750 rpm
